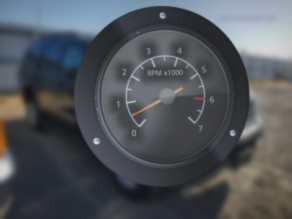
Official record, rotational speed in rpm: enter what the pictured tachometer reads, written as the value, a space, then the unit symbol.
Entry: 500 rpm
